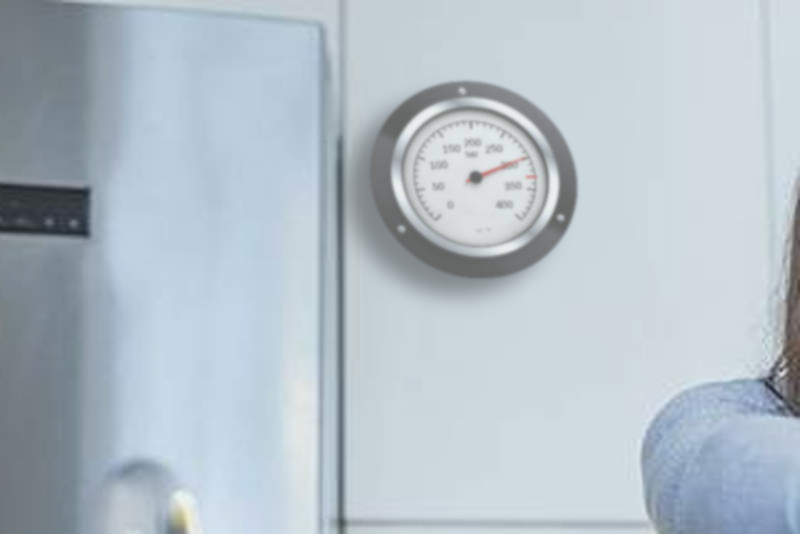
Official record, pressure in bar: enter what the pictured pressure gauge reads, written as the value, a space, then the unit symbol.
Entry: 300 bar
